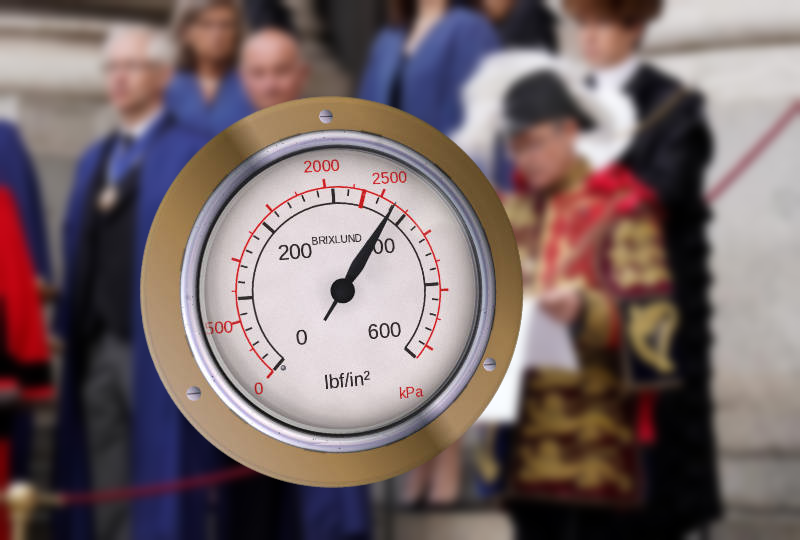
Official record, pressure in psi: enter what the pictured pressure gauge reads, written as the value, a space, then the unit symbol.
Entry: 380 psi
